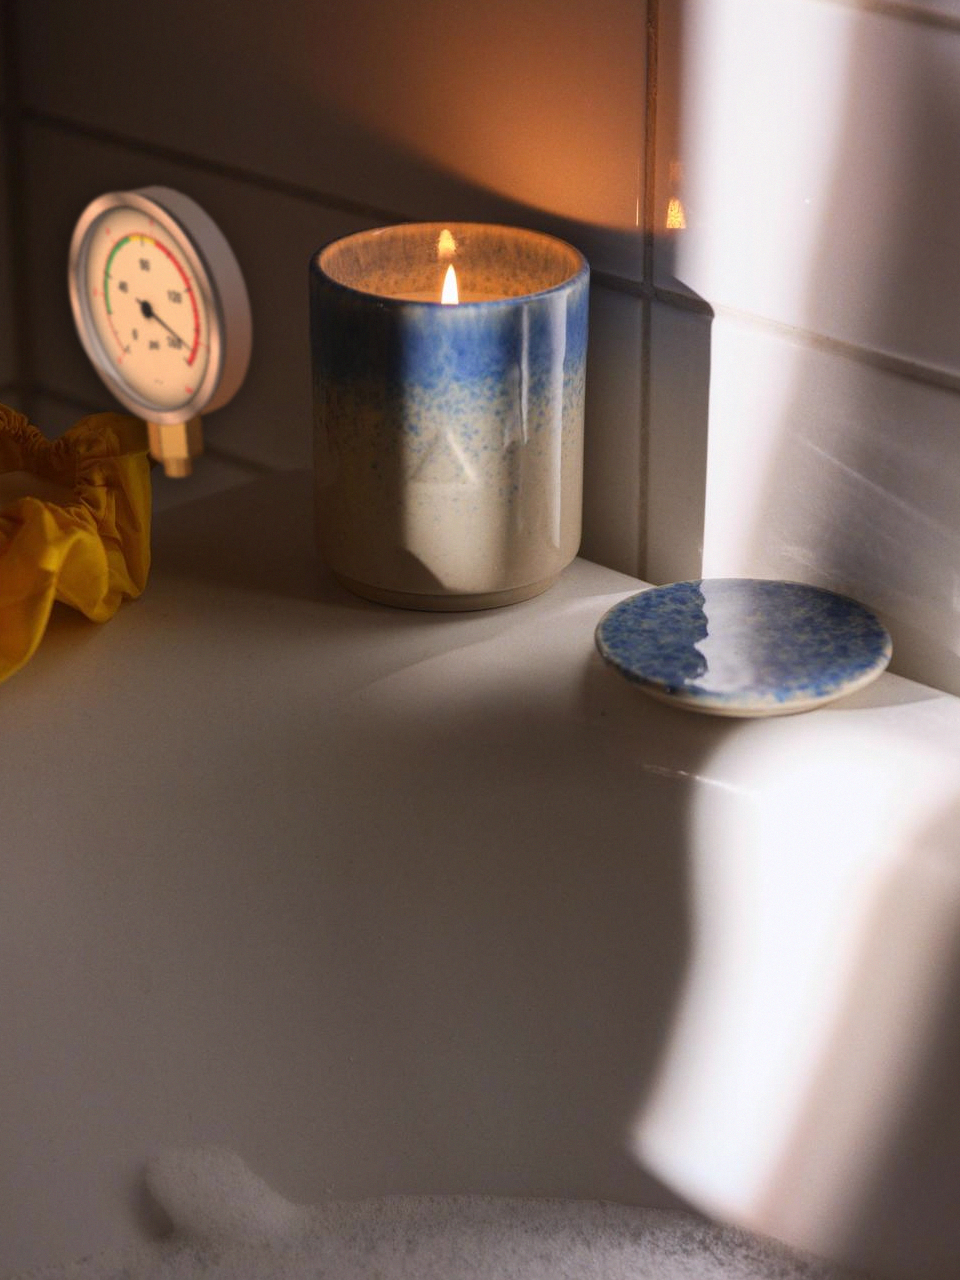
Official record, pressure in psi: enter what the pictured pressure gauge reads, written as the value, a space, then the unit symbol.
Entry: 150 psi
